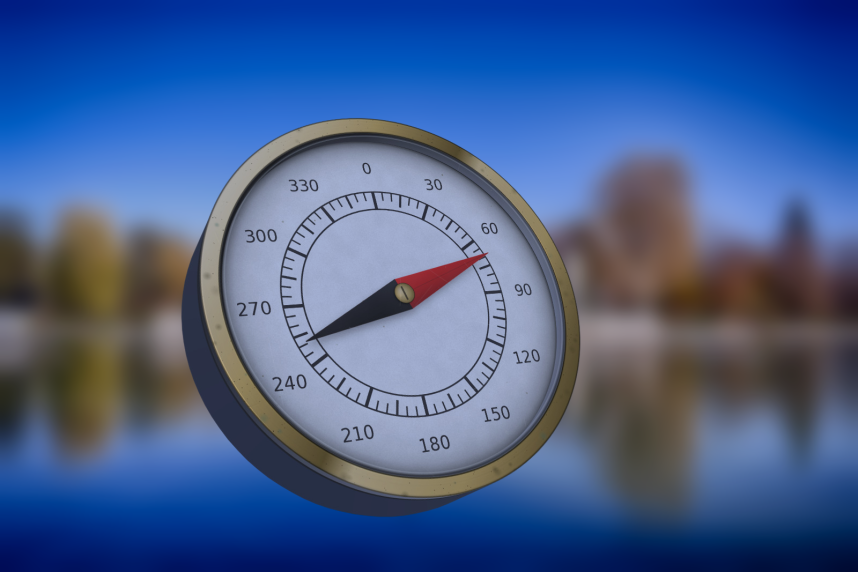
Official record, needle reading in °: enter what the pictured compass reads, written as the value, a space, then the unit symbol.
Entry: 70 °
